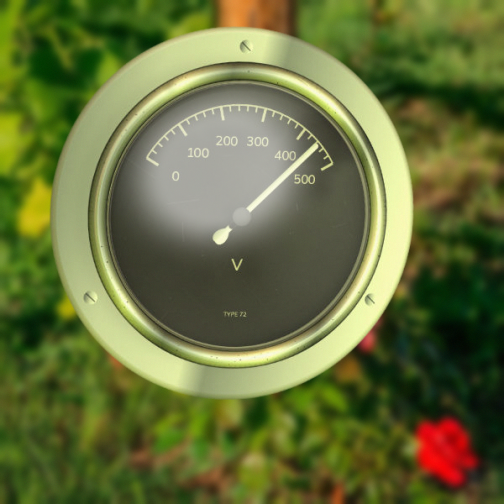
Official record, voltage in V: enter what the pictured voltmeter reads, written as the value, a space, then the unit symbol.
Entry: 440 V
